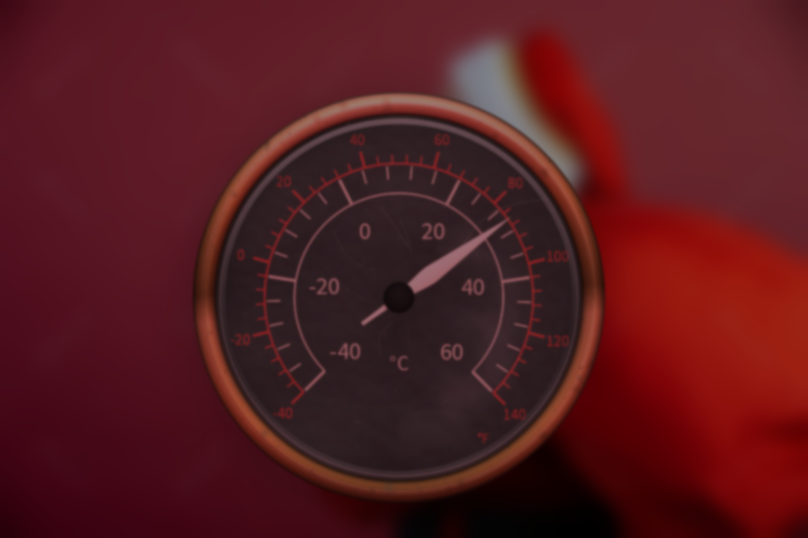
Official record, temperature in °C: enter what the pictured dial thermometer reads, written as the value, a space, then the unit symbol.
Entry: 30 °C
